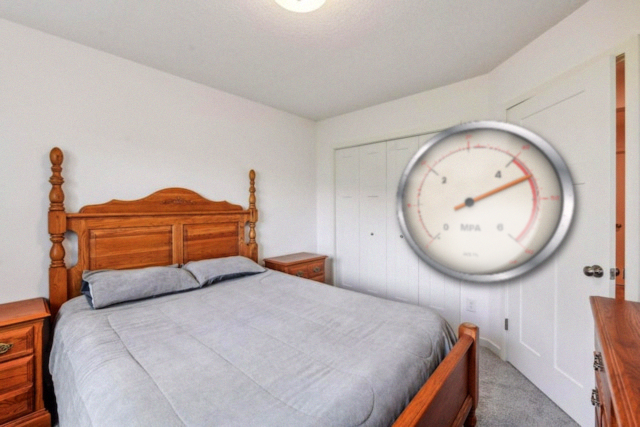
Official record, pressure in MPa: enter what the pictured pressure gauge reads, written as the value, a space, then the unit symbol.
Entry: 4.5 MPa
